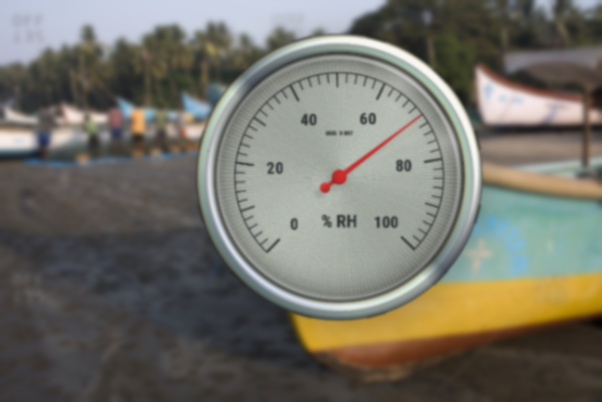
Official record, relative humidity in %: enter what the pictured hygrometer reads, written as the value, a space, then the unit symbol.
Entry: 70 %
